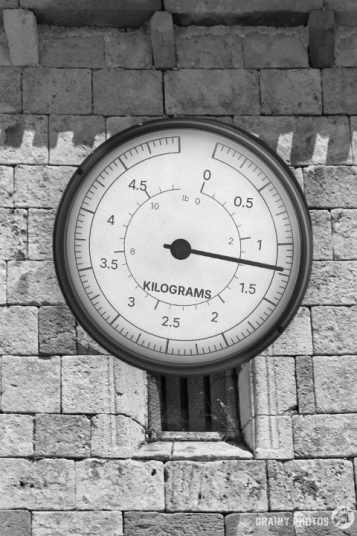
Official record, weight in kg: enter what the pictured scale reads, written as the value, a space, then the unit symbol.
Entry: 1.2 kg
